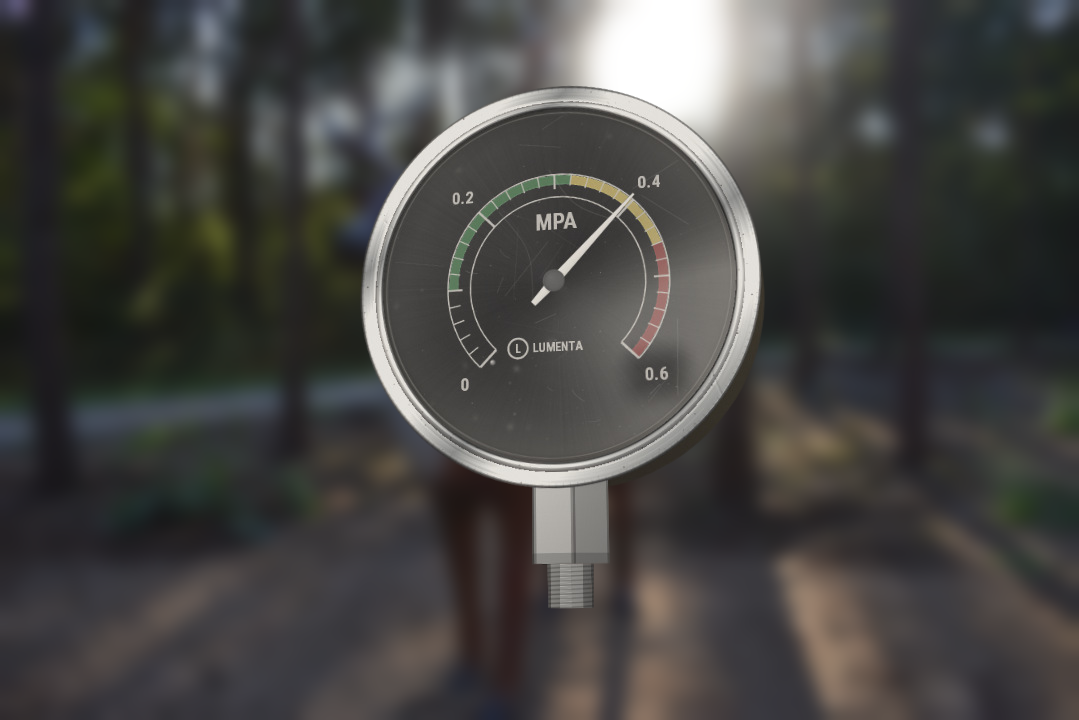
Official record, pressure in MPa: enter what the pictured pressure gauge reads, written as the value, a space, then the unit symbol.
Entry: 0.4 MPa
